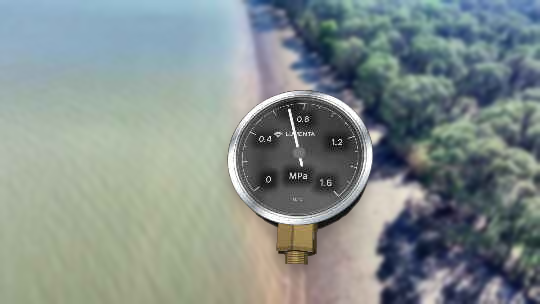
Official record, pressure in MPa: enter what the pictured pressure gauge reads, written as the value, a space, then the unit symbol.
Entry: 0.7 MPa
